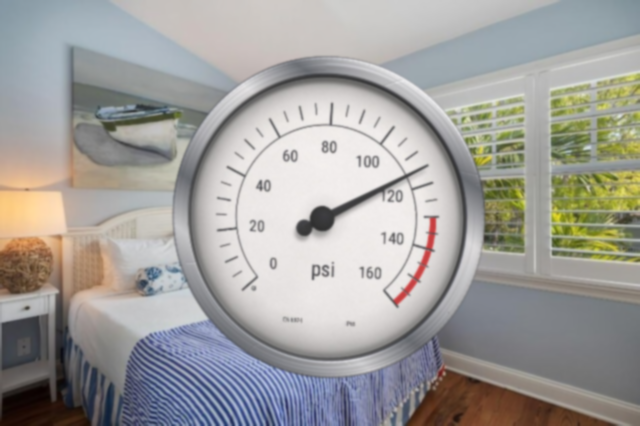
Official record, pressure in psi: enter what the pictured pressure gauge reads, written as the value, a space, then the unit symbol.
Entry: 115 psi
